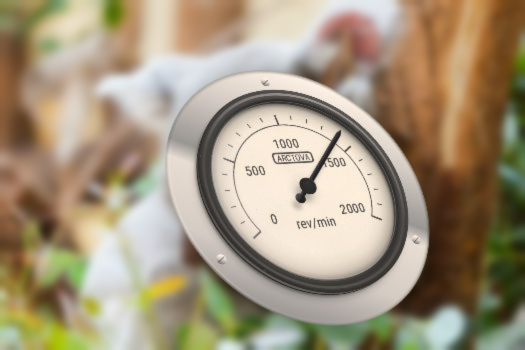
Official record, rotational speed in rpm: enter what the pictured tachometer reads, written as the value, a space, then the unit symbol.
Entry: 1400 rpm
